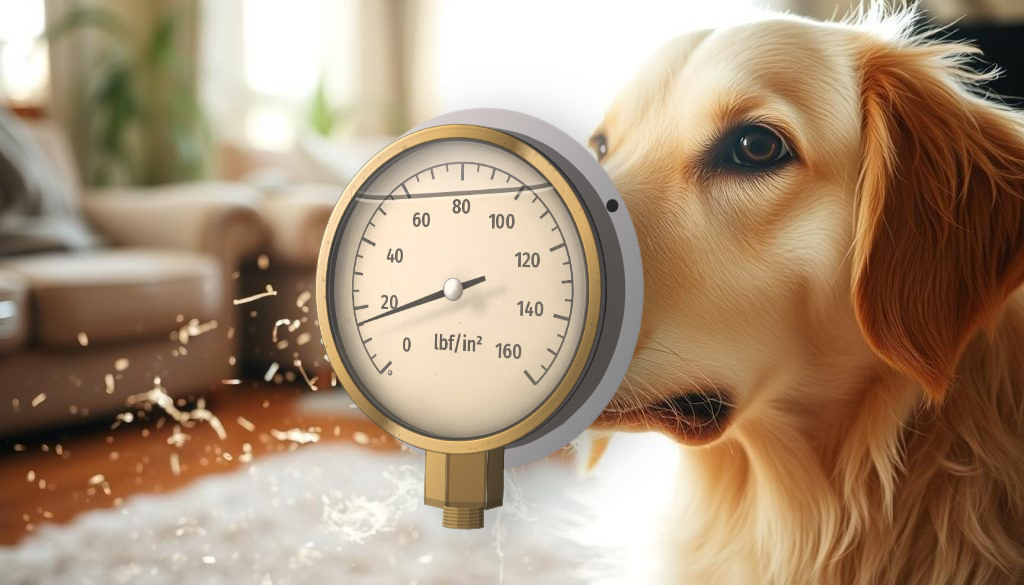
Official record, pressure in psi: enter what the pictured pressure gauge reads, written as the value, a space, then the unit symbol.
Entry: 15 psi
